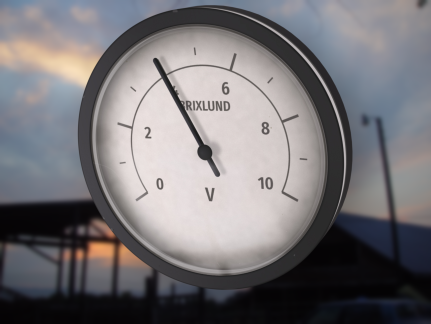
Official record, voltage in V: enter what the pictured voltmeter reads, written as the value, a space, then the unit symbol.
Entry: 4 V
